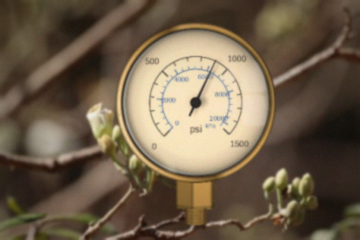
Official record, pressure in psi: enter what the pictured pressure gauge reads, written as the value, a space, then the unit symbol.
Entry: 900 psi
